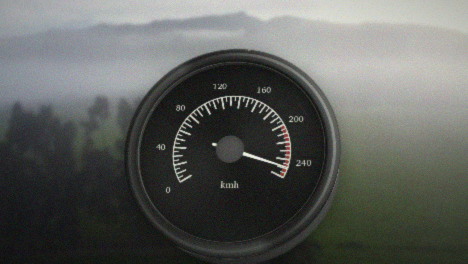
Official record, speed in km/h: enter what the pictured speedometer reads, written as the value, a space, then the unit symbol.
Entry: 250 km/h
